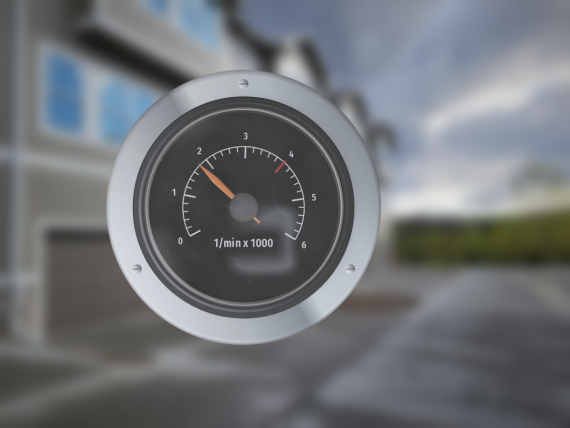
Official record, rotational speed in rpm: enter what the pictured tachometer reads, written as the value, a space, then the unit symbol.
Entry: 1800 rpm
